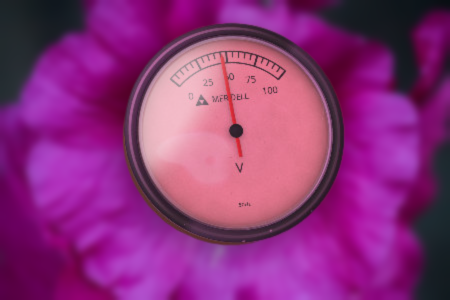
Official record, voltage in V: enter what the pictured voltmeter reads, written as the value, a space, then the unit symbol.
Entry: 45 V
